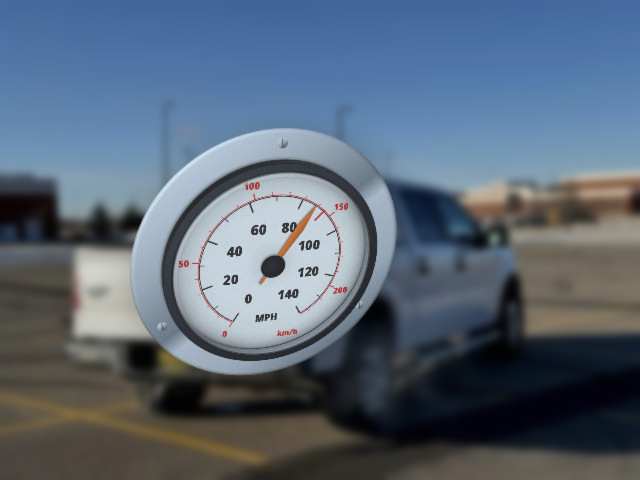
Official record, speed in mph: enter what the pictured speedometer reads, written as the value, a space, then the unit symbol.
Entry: 85 mph
